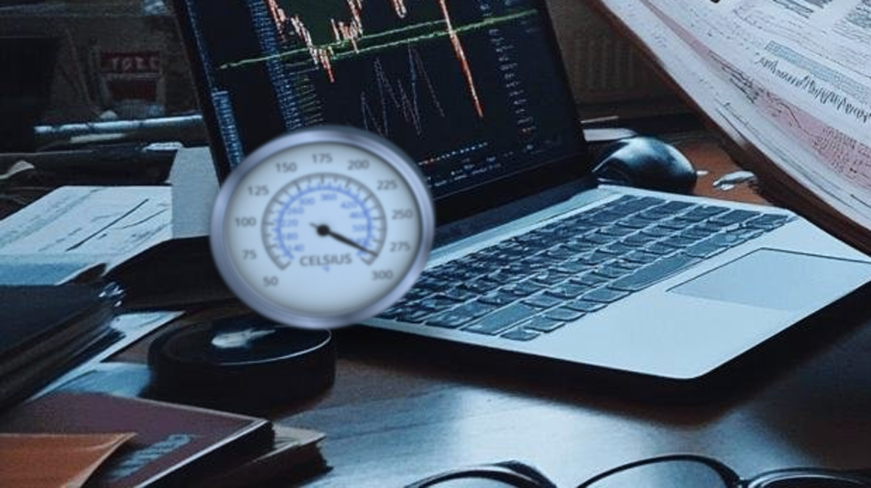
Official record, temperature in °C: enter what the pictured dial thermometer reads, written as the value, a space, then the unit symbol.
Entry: 287.5 °C
